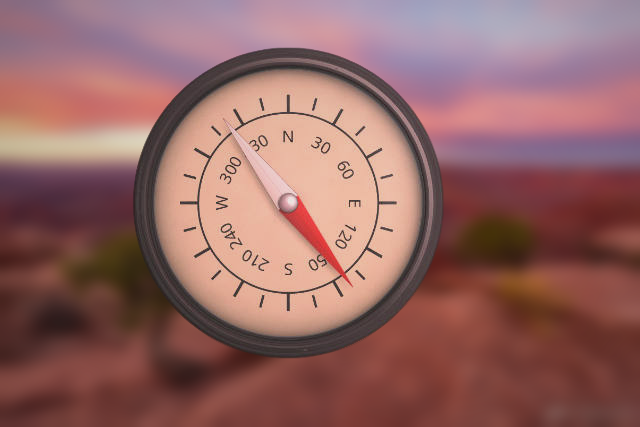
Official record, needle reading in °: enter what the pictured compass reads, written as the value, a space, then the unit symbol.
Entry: 142.5 °
